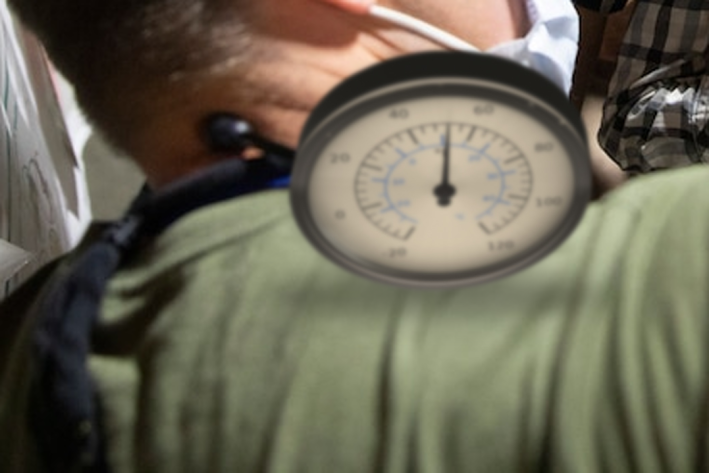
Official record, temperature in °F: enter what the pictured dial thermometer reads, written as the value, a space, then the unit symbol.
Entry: 52 °F
